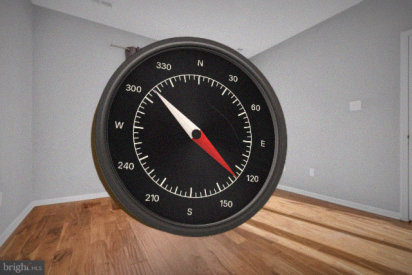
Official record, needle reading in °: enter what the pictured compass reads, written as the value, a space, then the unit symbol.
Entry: 130 °
